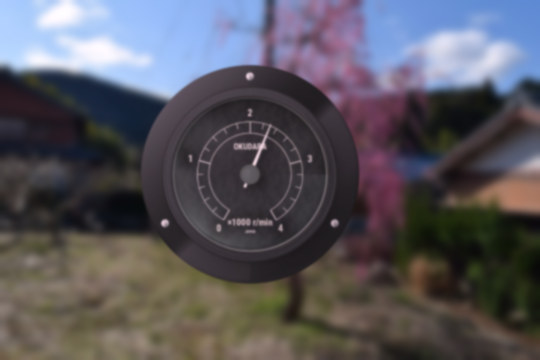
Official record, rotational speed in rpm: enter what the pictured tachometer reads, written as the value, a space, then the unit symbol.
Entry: 2300 rpm
